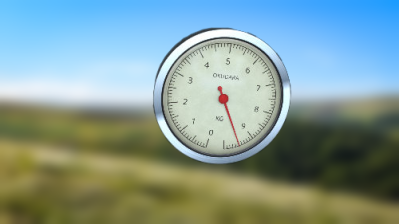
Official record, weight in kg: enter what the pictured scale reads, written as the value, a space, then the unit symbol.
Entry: 9.5 kg
